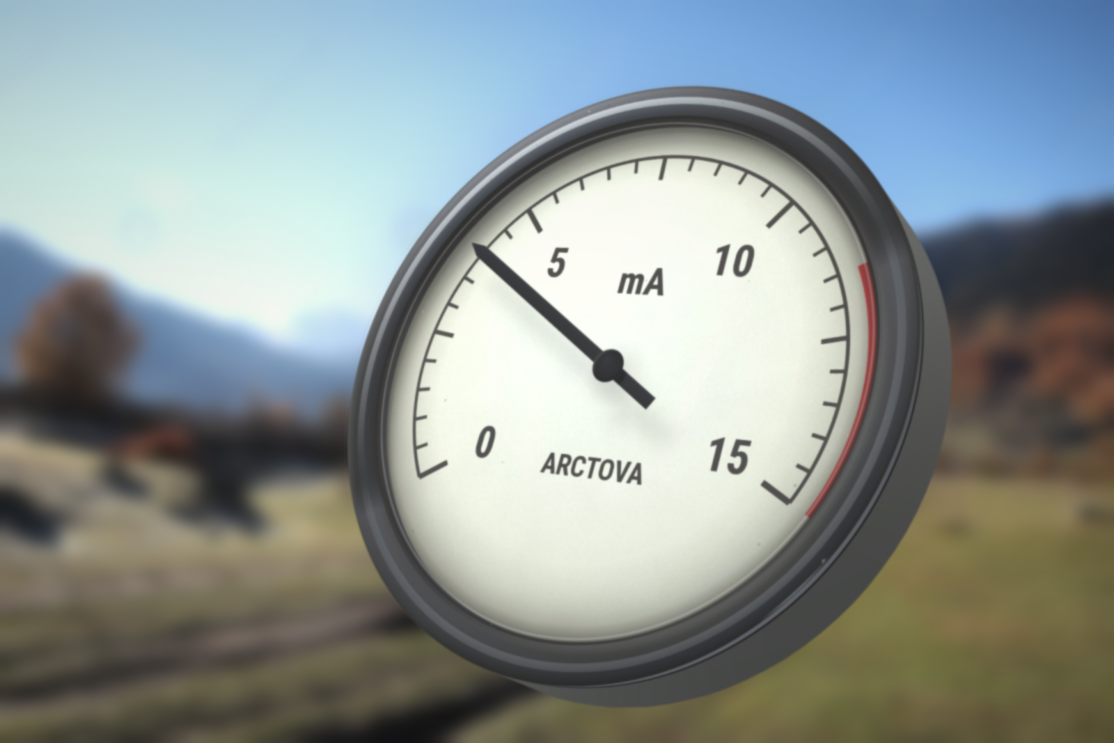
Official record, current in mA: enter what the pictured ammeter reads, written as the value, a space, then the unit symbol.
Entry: 4 mA
